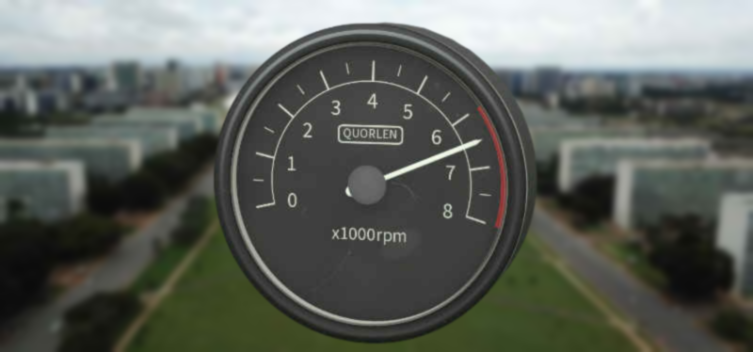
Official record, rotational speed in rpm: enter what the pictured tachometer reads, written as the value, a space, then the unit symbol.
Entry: 6500 rpm
